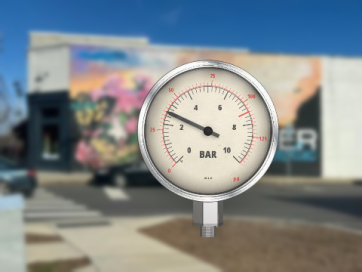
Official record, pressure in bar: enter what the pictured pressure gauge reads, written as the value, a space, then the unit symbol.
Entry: 2.6 bar
